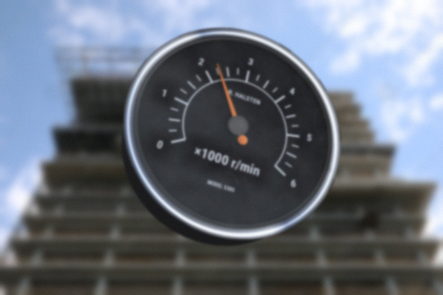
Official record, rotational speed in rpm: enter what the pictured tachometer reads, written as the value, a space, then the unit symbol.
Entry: 2250 rpm
